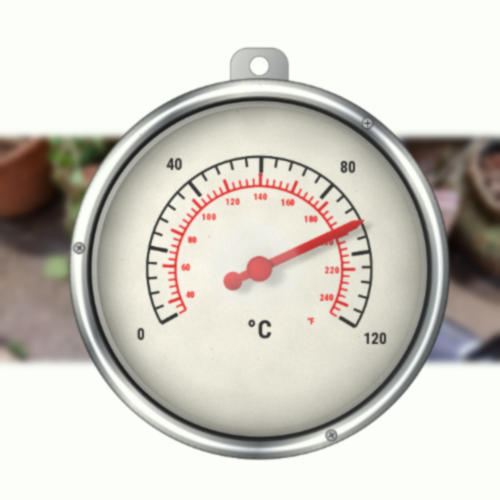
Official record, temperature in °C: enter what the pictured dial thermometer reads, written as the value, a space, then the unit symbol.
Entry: 92 °C
